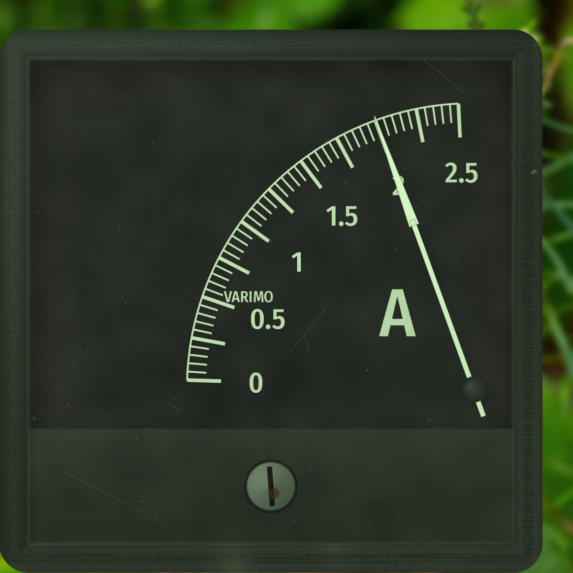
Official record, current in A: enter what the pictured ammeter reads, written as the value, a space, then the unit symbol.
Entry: 2 A
